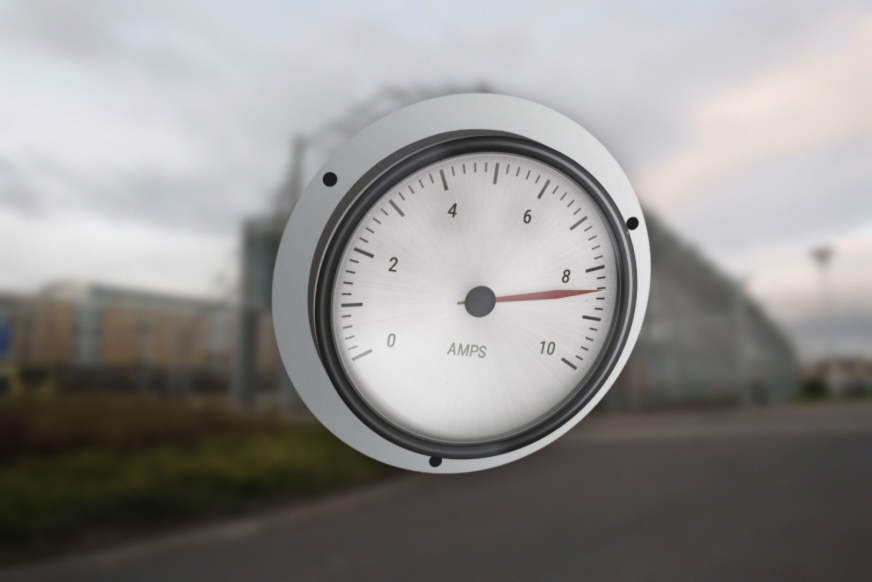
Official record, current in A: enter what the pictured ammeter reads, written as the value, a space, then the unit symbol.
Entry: 8.4 A
